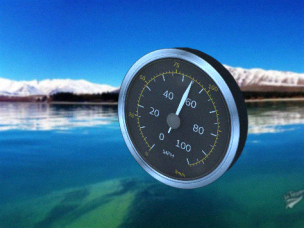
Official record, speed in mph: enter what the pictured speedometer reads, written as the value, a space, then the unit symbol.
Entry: 55 mph
